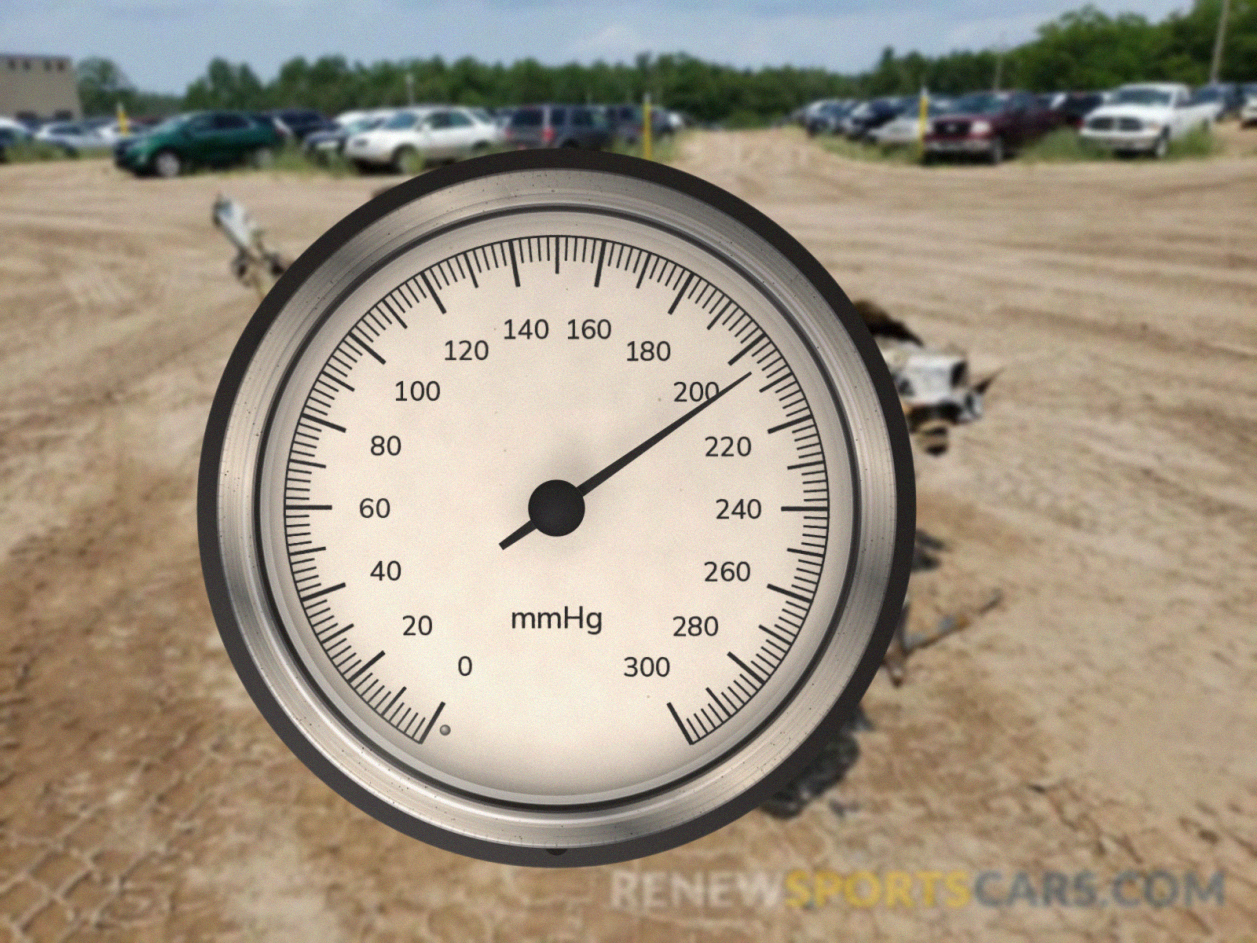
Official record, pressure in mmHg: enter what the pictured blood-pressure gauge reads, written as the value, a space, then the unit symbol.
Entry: 205 mmHg
